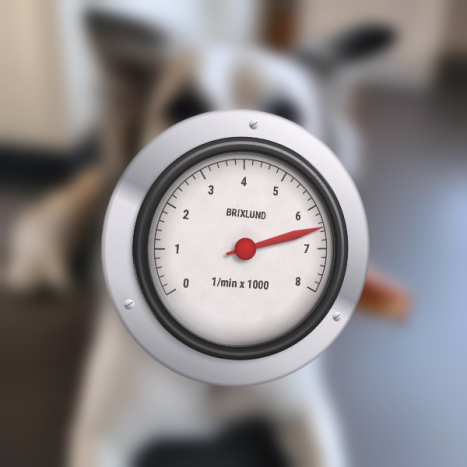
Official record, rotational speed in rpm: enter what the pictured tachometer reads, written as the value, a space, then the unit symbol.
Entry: 6500 rpm
